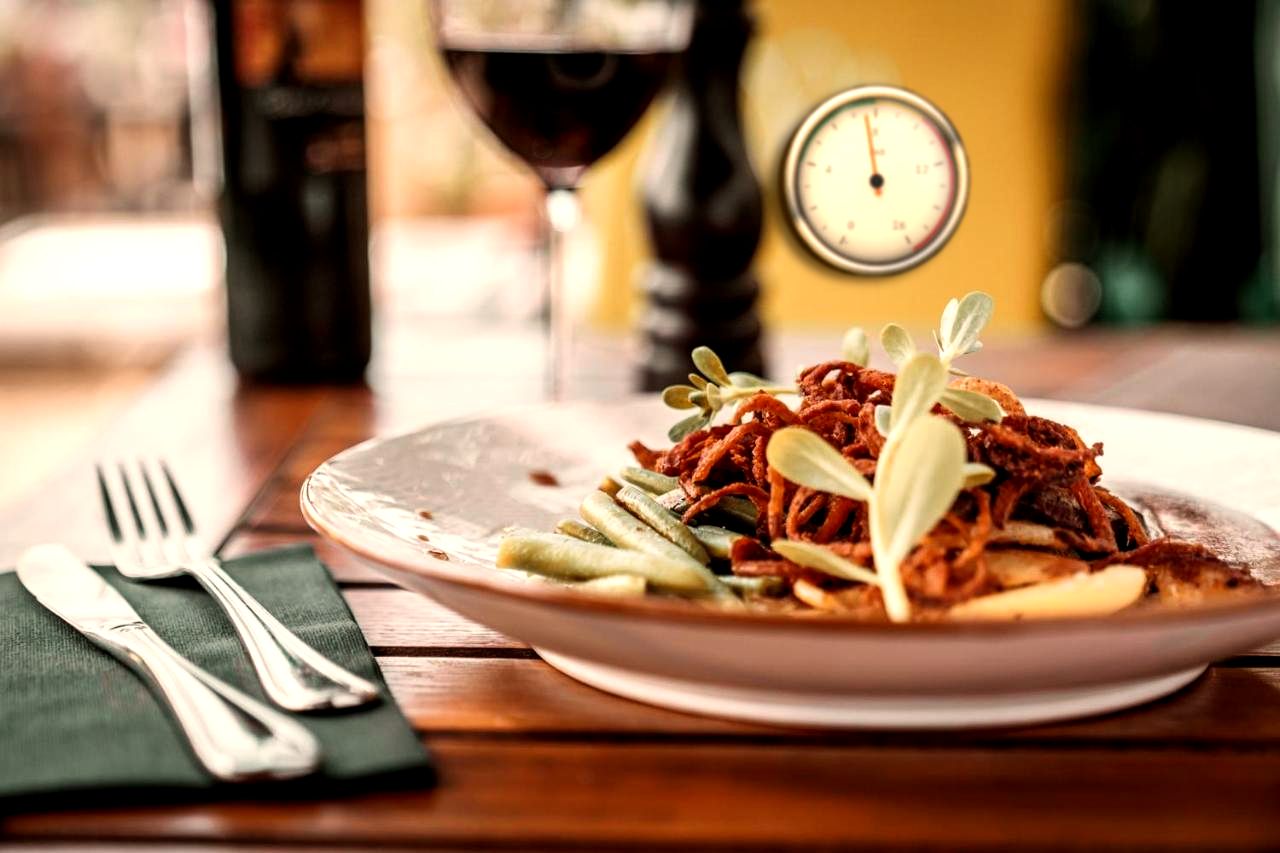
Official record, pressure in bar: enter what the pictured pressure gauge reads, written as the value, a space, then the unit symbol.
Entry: 7.5 bar
